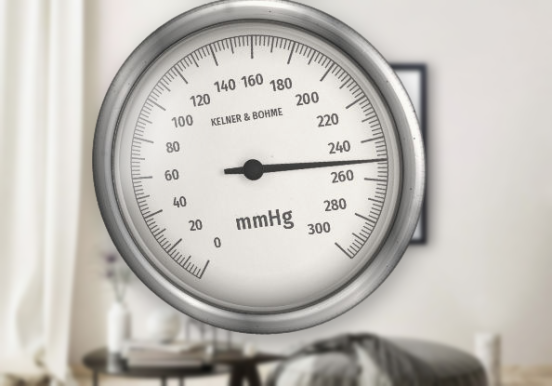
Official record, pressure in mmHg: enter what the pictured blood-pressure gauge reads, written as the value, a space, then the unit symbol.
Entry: 250 mmHg
